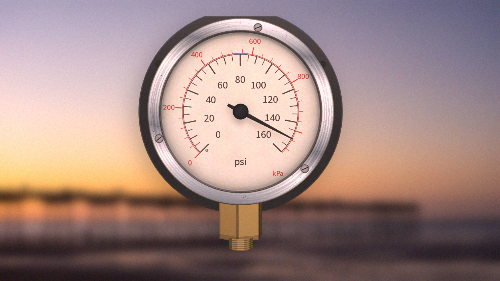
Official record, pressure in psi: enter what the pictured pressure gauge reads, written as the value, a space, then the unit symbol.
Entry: 150 psi
